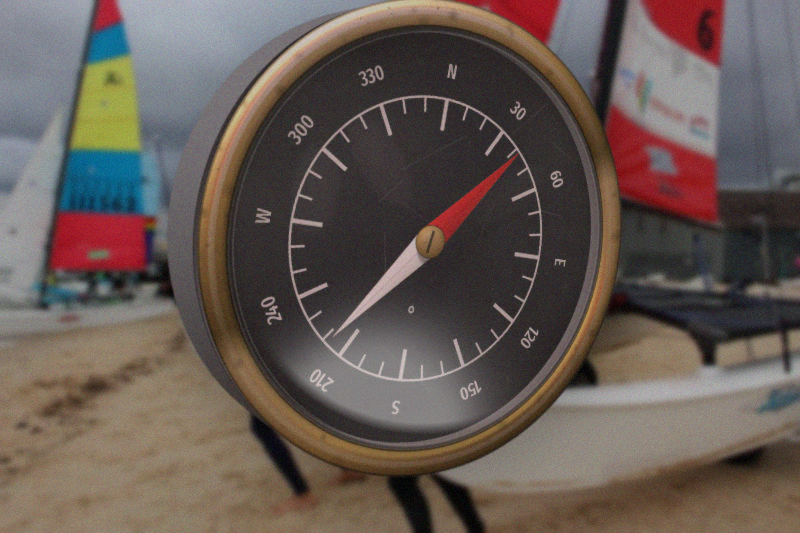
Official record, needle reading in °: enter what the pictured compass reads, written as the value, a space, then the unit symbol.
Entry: 40 °
